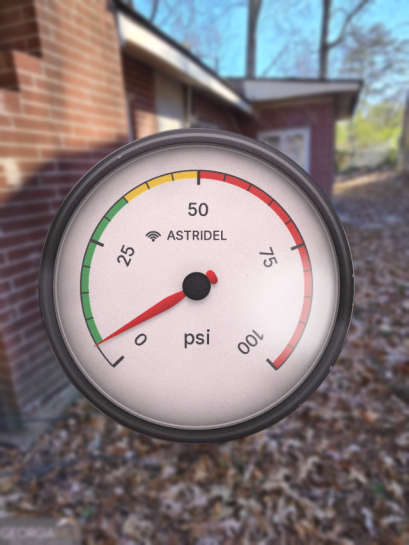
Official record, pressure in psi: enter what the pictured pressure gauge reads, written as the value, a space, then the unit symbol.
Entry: 5 psi
